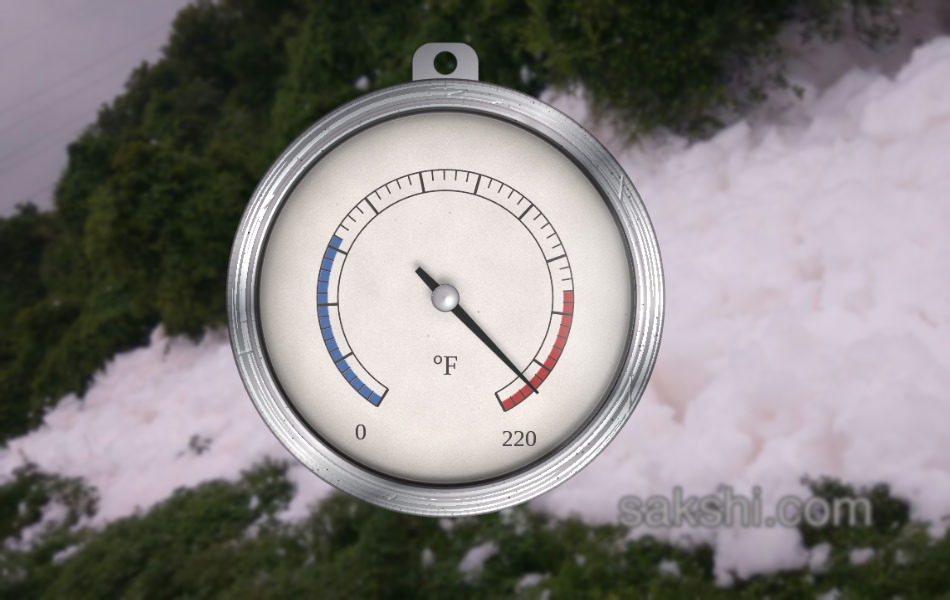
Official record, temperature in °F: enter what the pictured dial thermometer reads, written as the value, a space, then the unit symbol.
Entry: 208 °F
